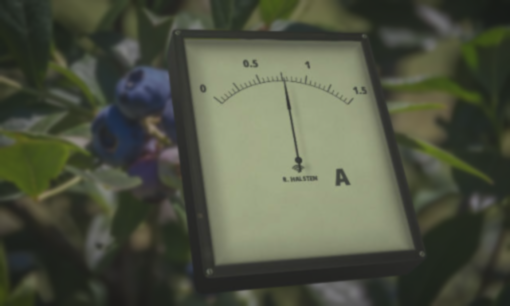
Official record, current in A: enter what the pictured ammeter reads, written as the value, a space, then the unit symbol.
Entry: 0.75 A
